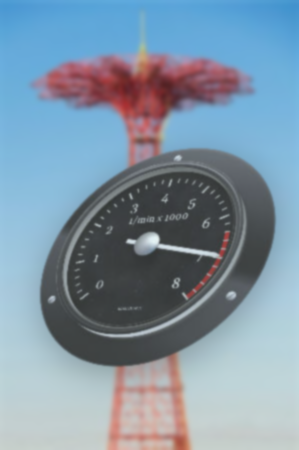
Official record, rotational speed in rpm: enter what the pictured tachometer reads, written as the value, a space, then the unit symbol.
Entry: 7000 rpm
